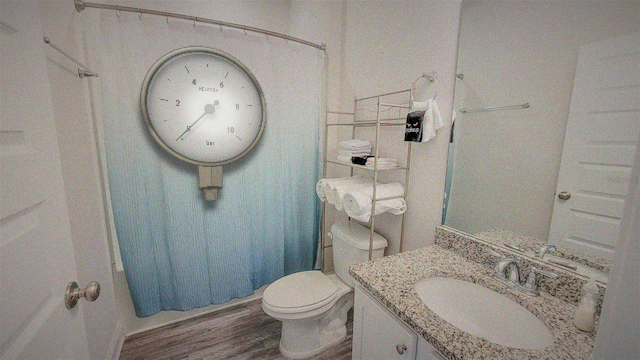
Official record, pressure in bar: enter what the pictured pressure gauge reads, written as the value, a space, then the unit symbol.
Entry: 0 bar
